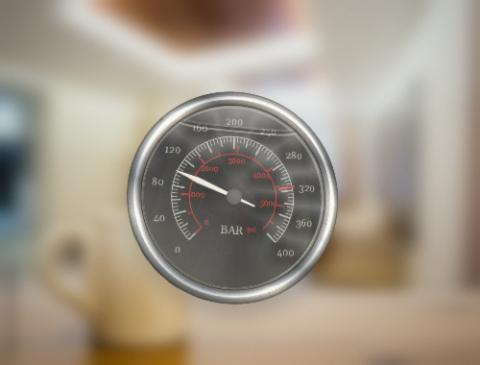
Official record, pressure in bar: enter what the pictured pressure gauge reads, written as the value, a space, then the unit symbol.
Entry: 100 bar
